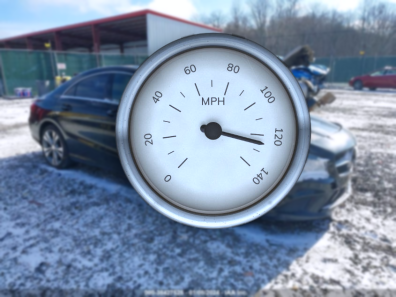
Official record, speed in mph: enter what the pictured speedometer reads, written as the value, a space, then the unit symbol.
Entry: 125 mph
